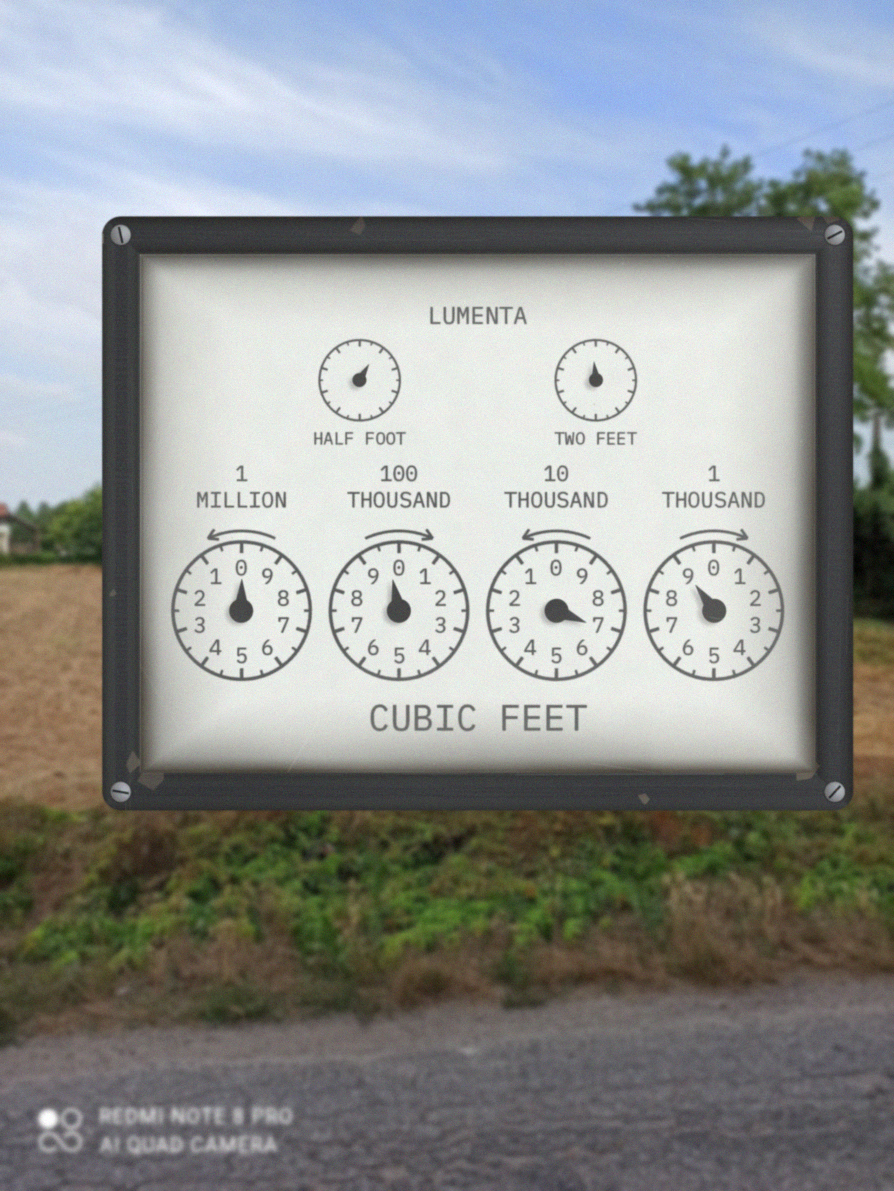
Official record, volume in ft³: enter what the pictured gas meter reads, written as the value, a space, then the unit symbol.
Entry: 996900 ft³
